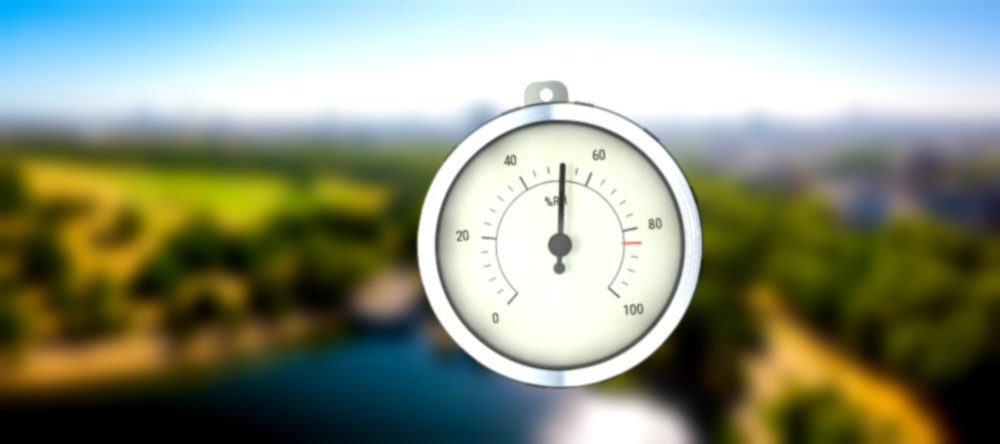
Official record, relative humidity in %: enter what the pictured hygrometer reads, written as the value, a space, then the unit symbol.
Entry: 52 %
